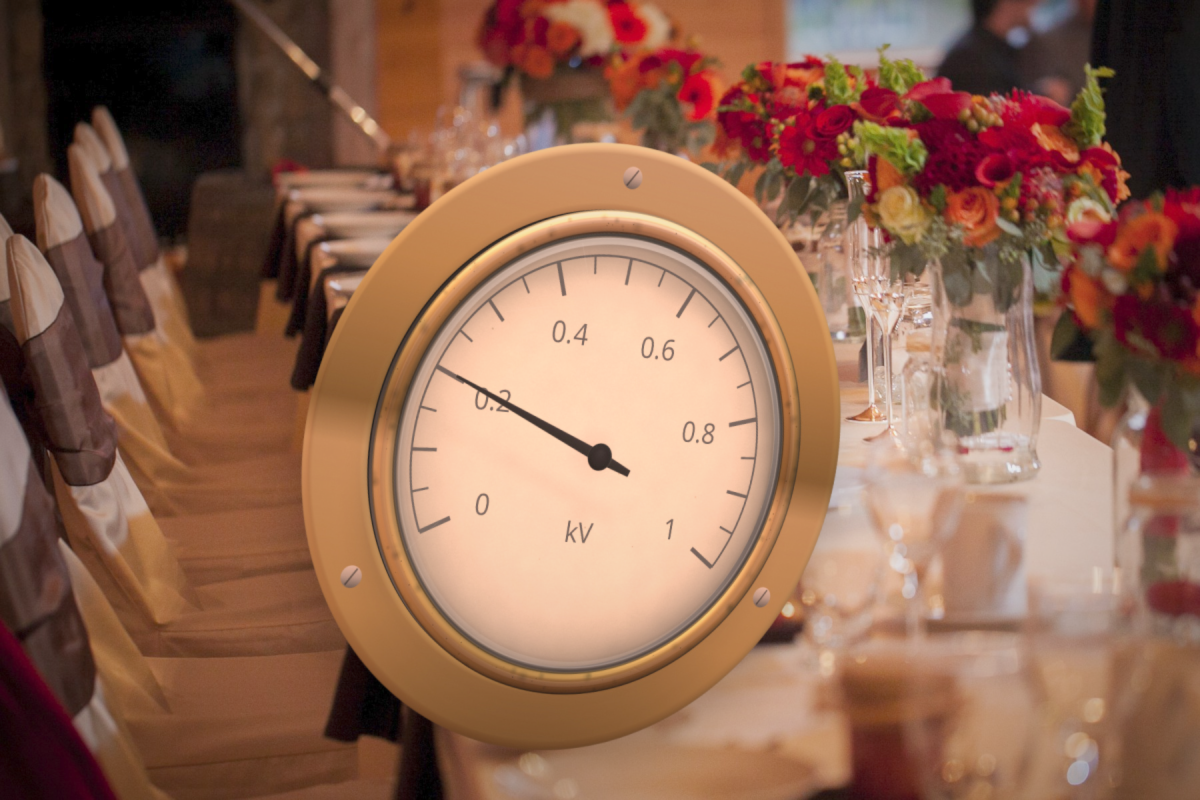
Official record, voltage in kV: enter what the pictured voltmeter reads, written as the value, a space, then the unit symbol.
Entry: 0.2 kV
